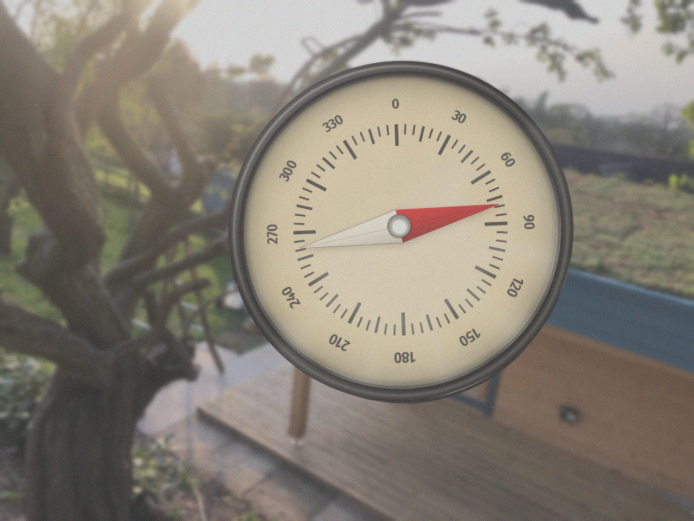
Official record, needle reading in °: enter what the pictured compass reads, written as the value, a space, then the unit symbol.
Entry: 80 °
